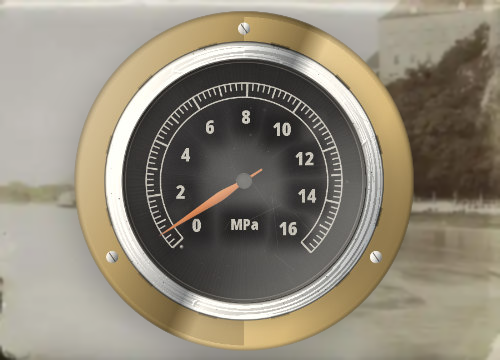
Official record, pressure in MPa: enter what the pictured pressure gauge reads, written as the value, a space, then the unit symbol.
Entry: 0.6 MPa
